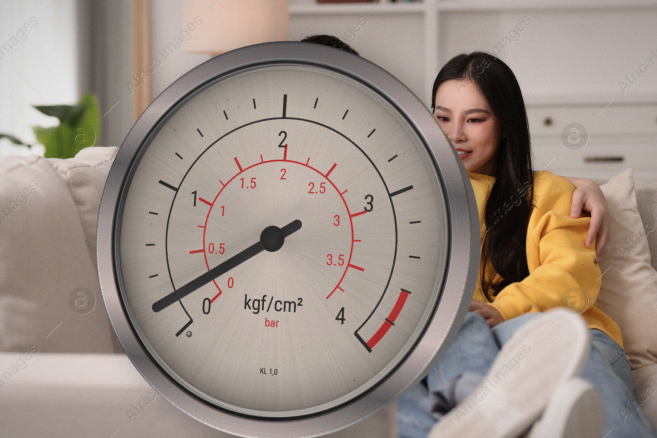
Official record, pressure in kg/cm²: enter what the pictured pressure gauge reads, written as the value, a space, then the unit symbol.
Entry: 0.2 kg/cm²
